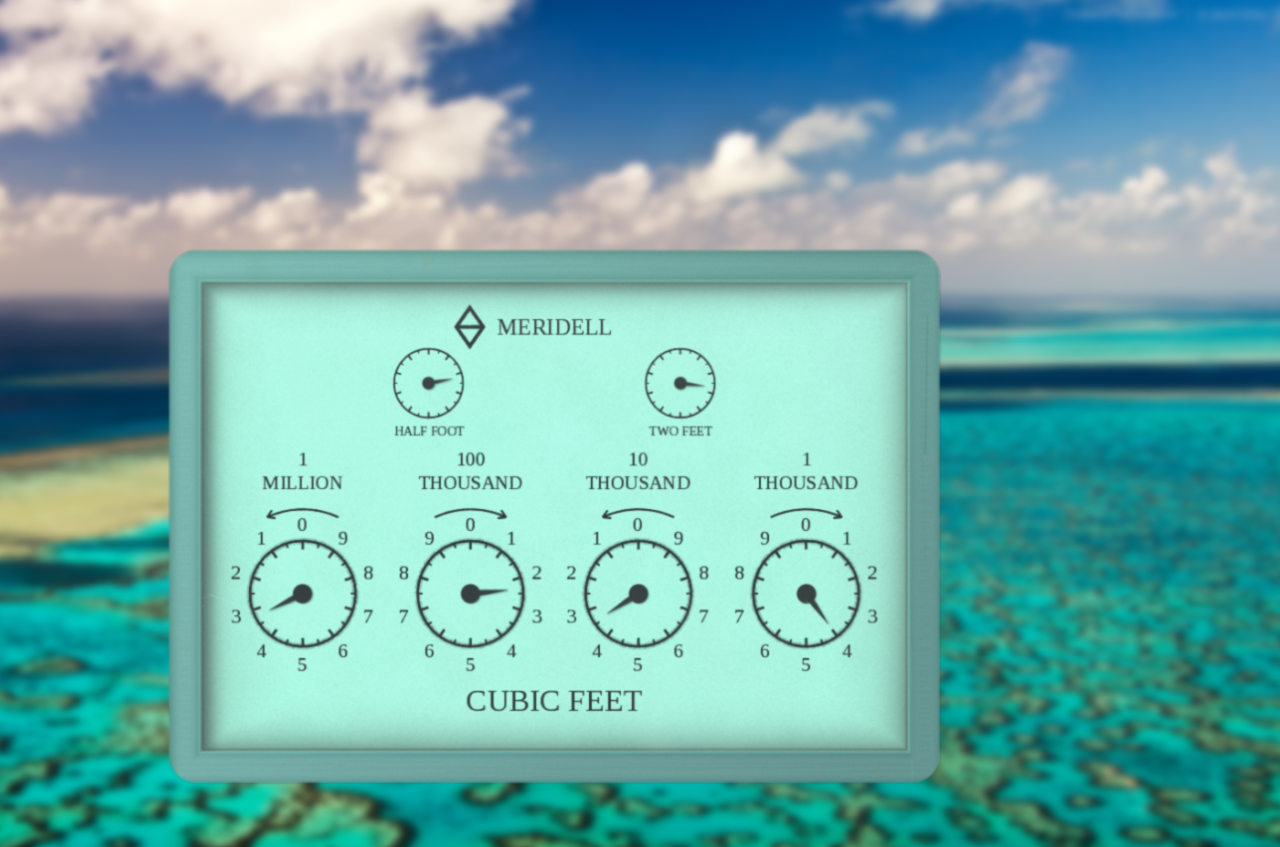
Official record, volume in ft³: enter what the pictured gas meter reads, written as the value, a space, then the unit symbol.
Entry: 323400 ft³
